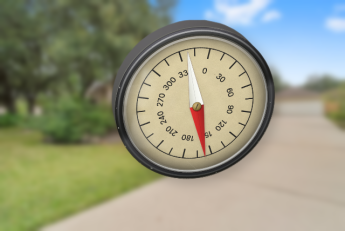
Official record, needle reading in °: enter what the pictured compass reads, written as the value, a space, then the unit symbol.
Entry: 157.5 °
